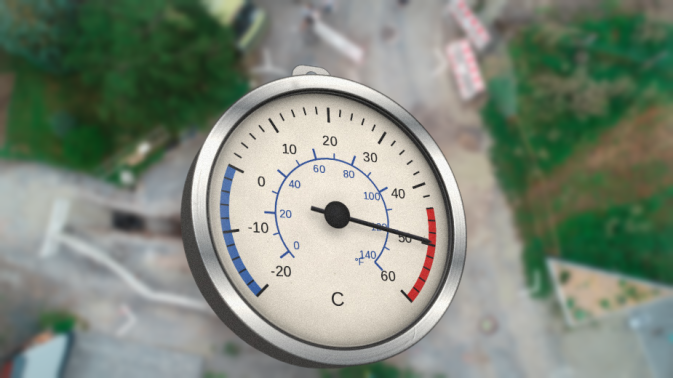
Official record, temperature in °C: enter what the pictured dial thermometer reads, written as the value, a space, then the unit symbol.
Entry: 50 °C
